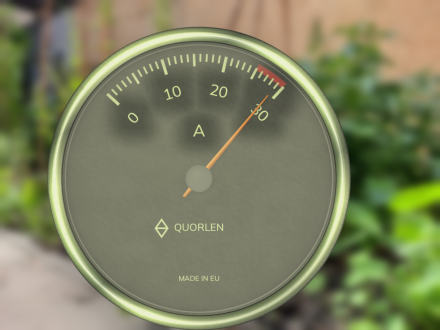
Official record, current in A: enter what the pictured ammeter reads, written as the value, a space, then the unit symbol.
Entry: 29 A
